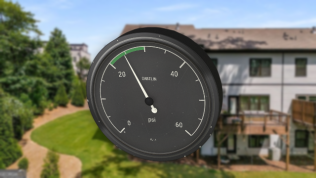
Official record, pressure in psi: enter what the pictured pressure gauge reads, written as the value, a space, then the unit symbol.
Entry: 25 psi
